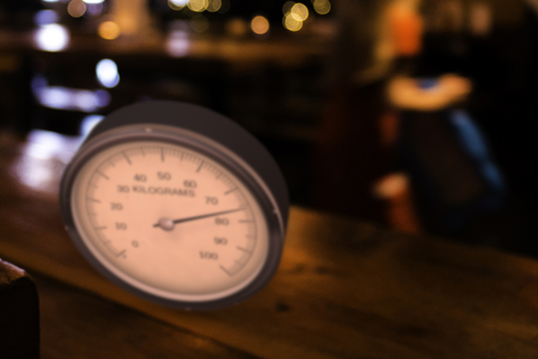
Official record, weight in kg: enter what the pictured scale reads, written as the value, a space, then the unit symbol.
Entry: 75 kg
